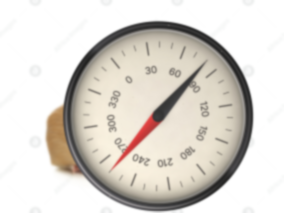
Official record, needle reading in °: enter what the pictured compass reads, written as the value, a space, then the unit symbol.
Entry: 260 °
